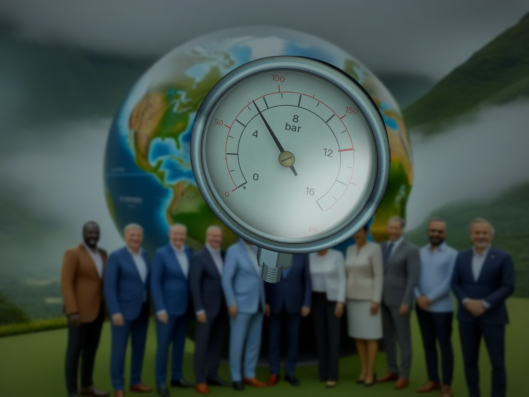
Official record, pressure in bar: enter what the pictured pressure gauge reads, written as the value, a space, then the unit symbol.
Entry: 5.5 bar
